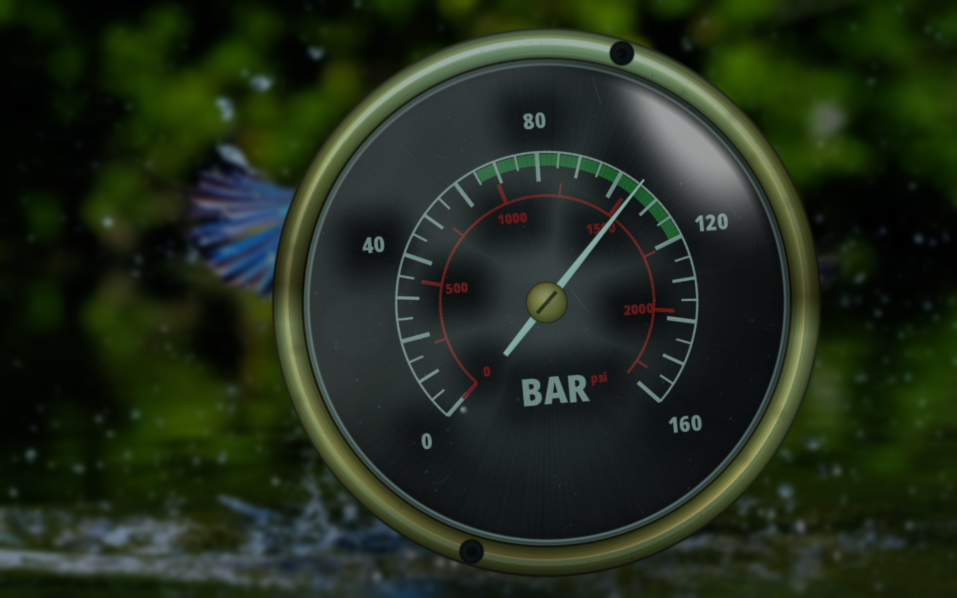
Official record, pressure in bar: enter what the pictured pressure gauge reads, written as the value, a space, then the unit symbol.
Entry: 105 bar
